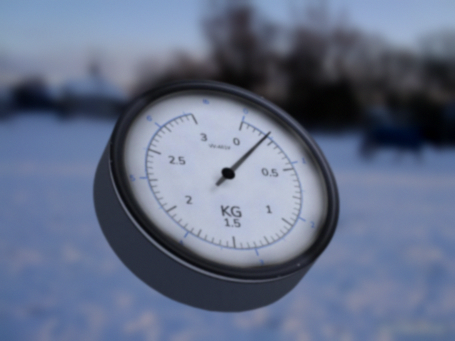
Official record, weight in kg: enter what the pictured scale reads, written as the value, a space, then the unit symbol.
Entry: 0.2 kg
